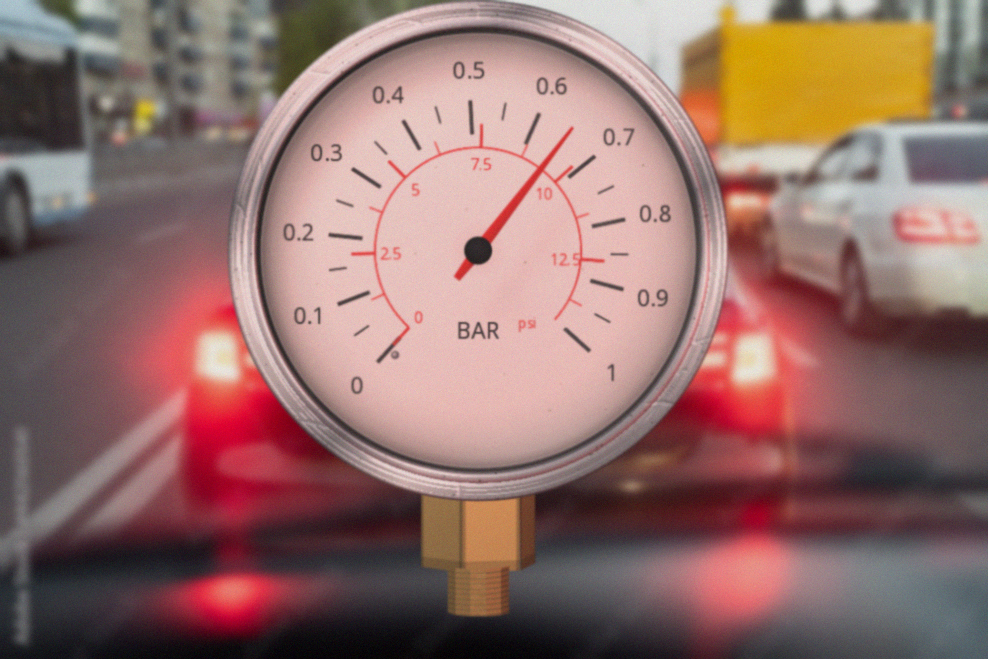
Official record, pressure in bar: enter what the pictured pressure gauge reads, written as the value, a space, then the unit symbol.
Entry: 0.65 bar
